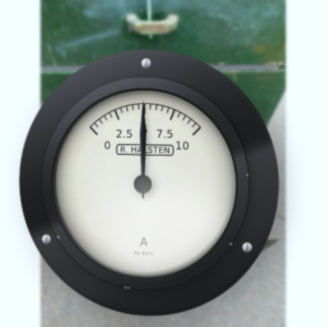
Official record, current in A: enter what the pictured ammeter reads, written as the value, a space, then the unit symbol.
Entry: 5 A
